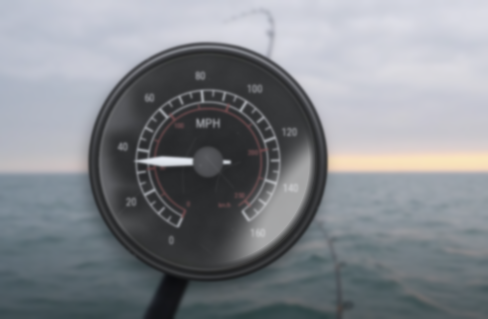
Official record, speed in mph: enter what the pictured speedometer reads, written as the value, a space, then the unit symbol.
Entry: 35 mph
